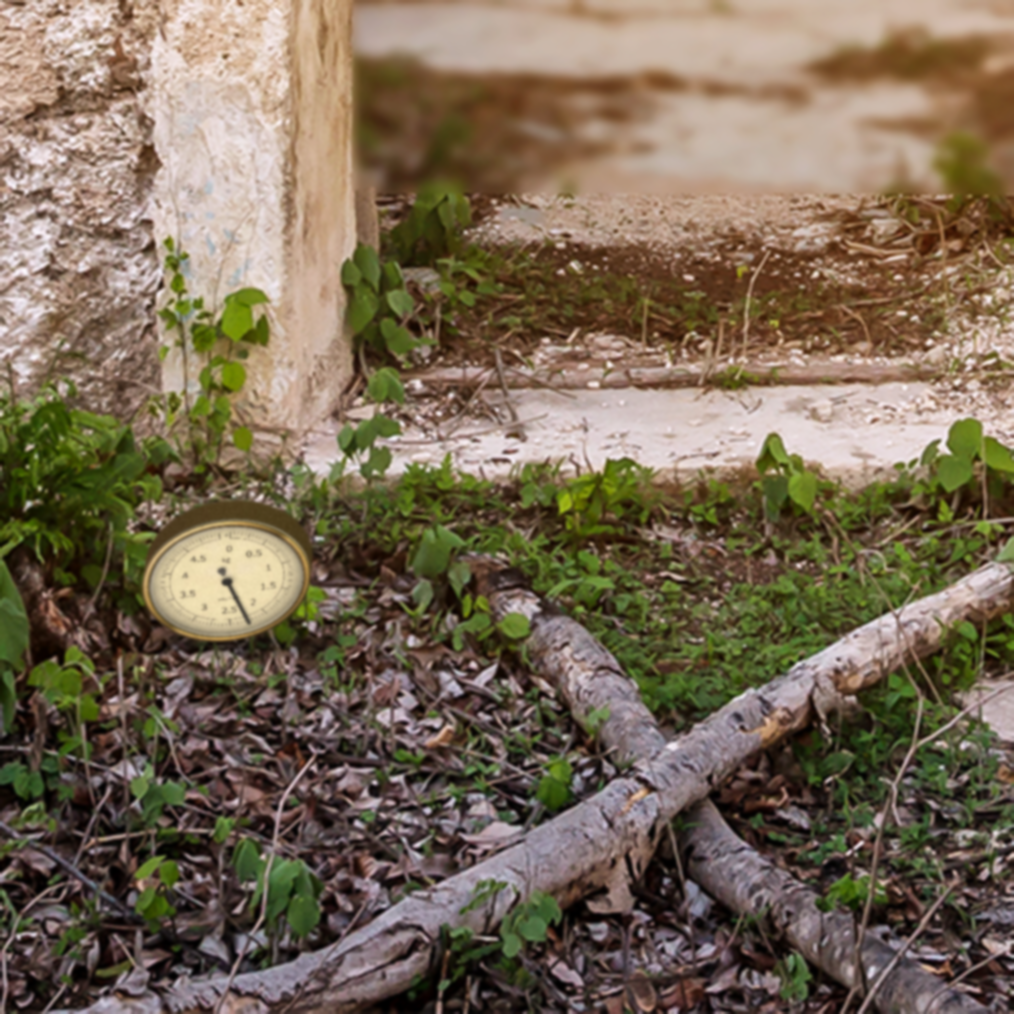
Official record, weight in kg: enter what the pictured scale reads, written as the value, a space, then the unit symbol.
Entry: 2.25 kg
